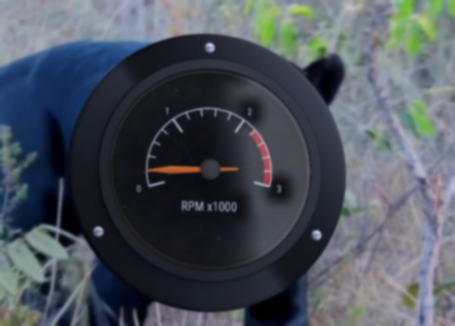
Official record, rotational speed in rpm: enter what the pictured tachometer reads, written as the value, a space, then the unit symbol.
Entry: 200 rpm
